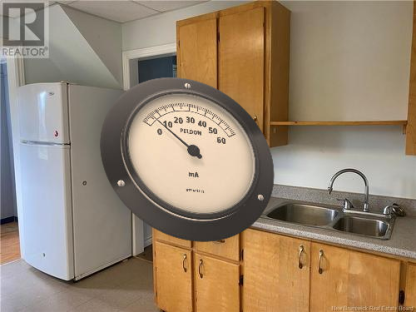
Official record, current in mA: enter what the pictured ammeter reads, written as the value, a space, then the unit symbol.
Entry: 5 mA
